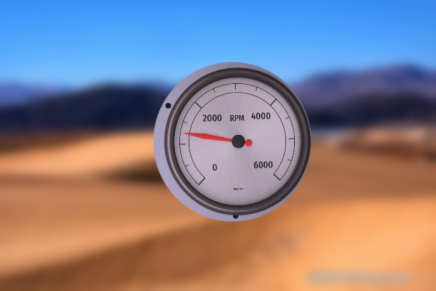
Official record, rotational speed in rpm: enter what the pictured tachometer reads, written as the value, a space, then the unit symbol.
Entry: 1250 rpm
